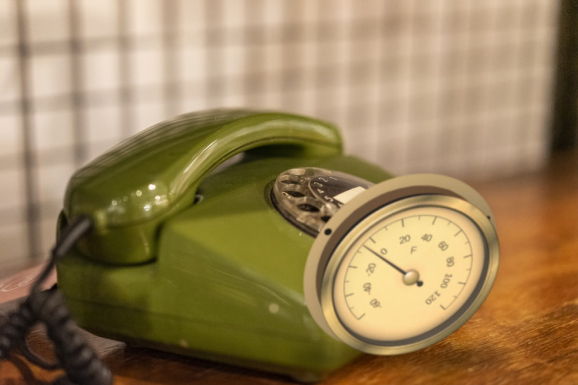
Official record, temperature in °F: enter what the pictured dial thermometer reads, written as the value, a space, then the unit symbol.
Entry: -5 °F
